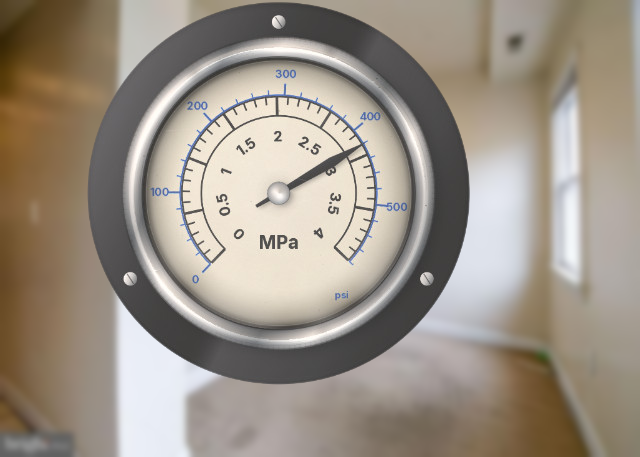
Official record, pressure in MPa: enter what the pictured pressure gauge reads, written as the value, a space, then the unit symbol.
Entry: 2.9 MPa
